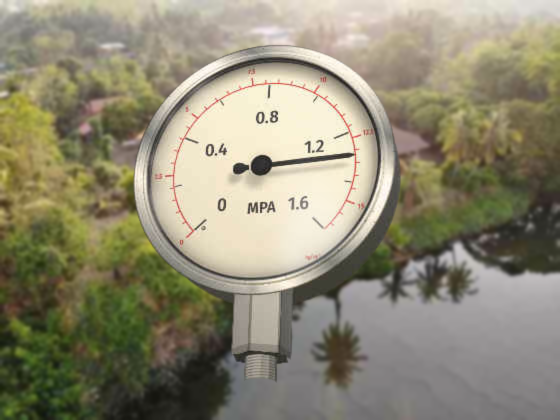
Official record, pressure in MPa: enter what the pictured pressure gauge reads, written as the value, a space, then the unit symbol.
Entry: 1.3 MPa
